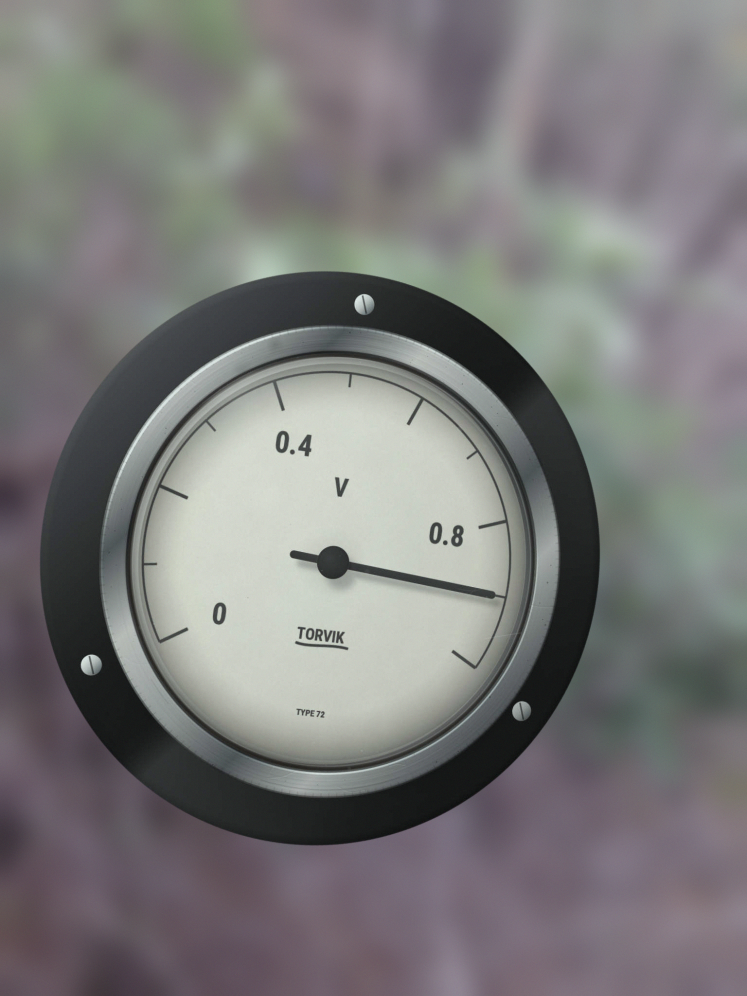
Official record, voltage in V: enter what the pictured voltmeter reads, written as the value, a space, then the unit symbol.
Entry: 0.9 V
